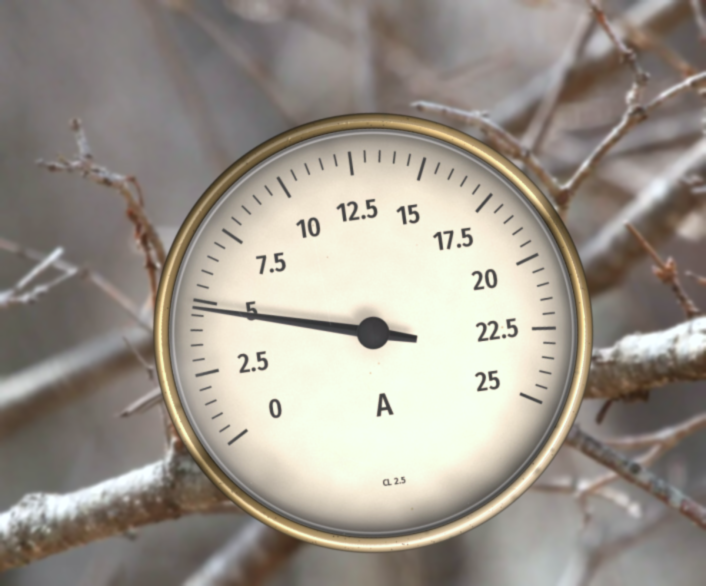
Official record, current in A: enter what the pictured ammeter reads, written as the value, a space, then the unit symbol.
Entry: 4.75 A
